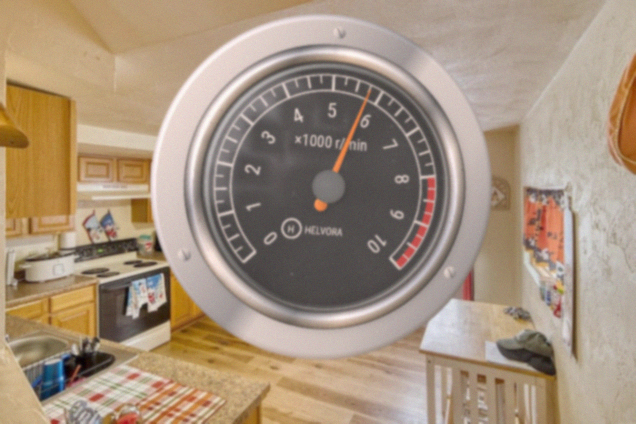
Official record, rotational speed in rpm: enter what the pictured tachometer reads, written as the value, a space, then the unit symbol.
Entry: 5750 rpm
